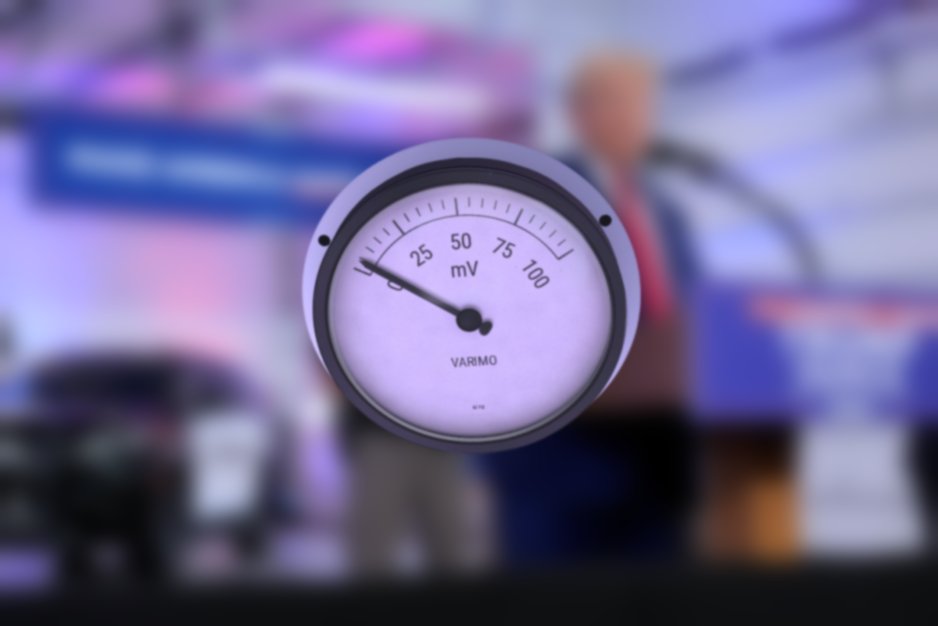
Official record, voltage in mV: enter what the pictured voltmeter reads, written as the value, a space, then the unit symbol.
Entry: 5 mV
